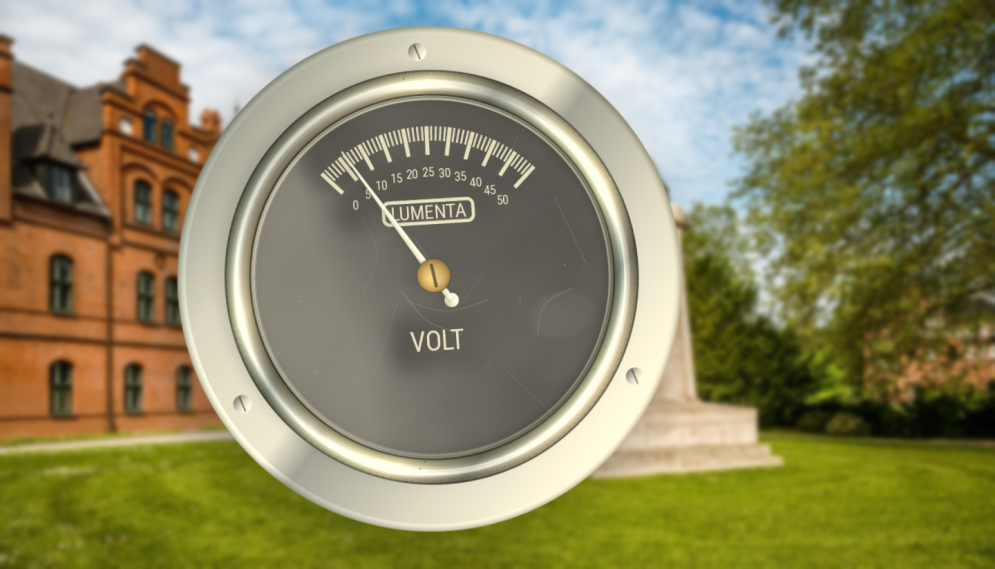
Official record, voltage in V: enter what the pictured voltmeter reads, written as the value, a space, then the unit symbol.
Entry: 6 V
